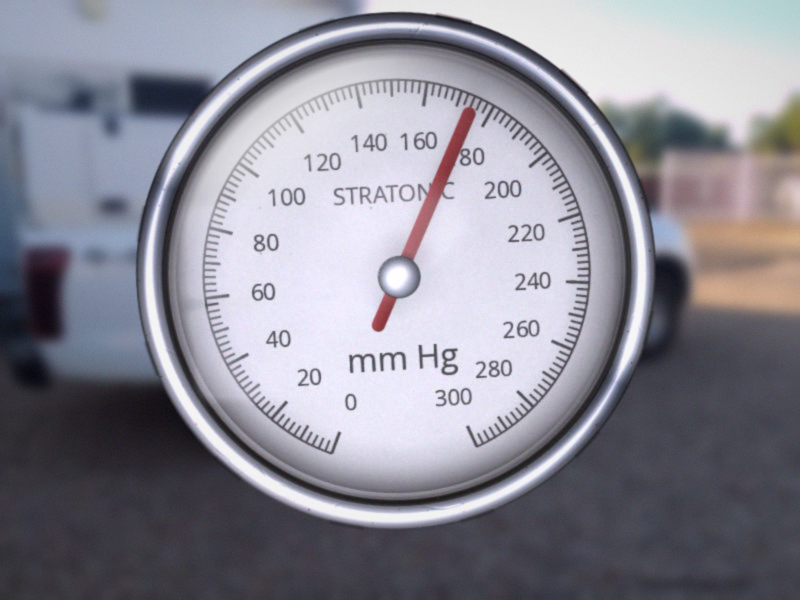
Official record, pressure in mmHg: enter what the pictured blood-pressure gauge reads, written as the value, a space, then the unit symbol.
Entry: 174 mmHg
